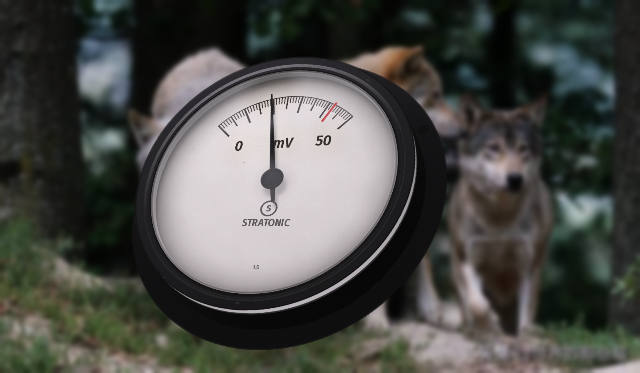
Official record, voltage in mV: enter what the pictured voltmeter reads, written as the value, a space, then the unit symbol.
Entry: 20 mV
